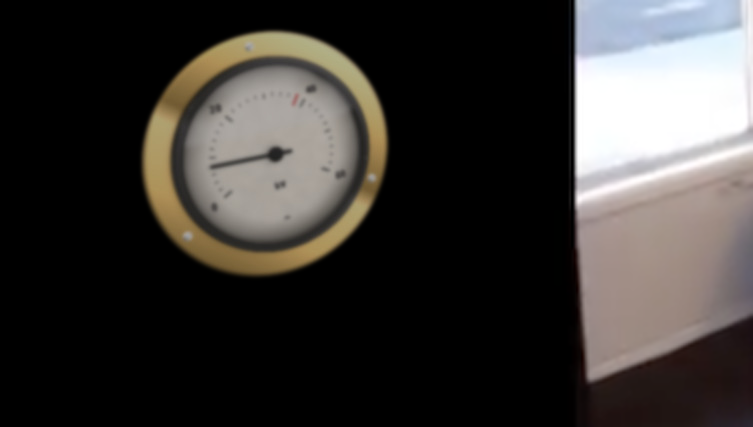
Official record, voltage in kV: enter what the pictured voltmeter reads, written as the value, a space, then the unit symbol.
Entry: 8 kV
